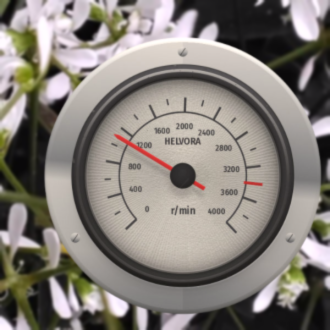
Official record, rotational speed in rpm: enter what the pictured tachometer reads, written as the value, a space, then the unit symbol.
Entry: 1100 rpm
